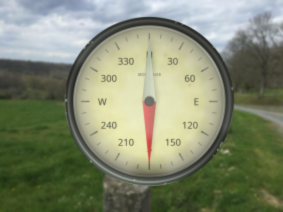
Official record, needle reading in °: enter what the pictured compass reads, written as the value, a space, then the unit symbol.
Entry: 180 °
